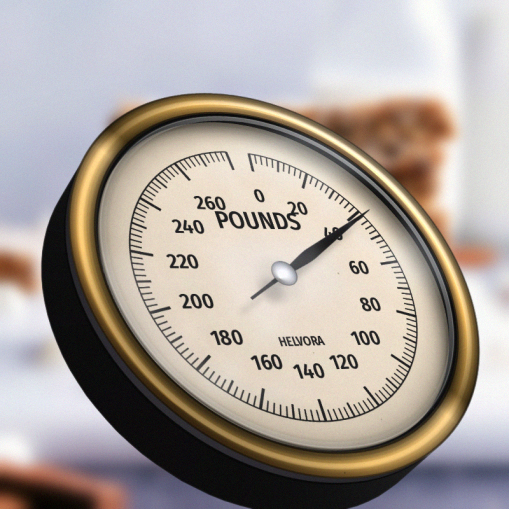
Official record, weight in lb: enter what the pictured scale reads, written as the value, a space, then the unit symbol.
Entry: 42 lb
